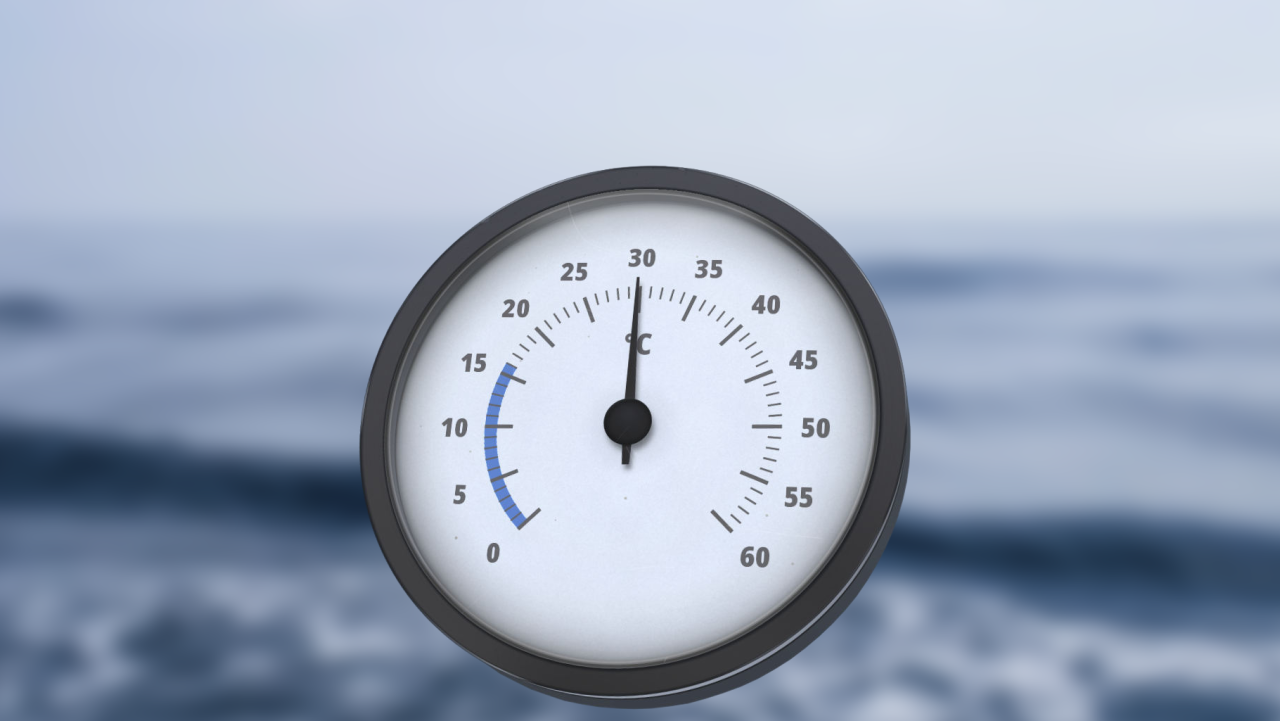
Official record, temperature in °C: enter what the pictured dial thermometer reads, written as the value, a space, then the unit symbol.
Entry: 30 °C
